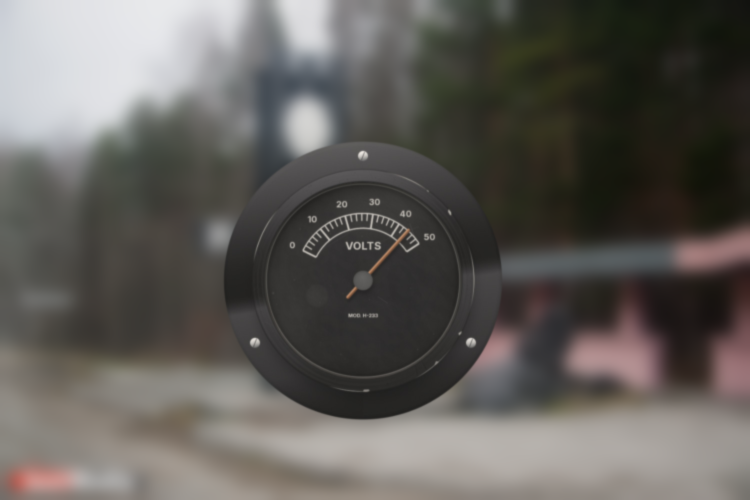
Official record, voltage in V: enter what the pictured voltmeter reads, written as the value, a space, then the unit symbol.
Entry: 44 V
